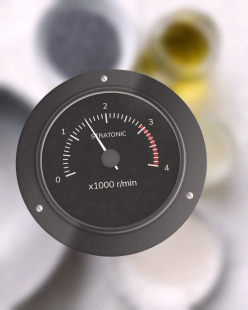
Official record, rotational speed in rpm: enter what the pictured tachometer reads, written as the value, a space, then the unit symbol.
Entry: 1500 rpm
